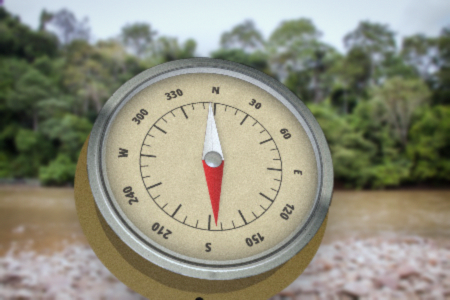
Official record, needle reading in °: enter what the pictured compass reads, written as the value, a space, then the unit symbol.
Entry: 175 °
